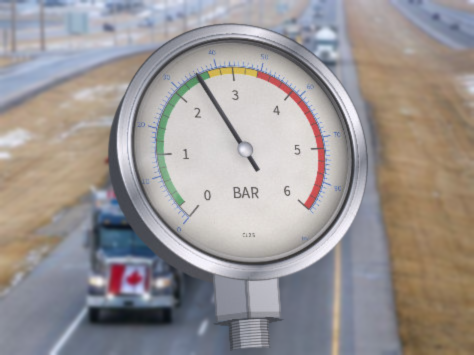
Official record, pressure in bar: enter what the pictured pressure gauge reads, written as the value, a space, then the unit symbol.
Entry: 2.4 bar
